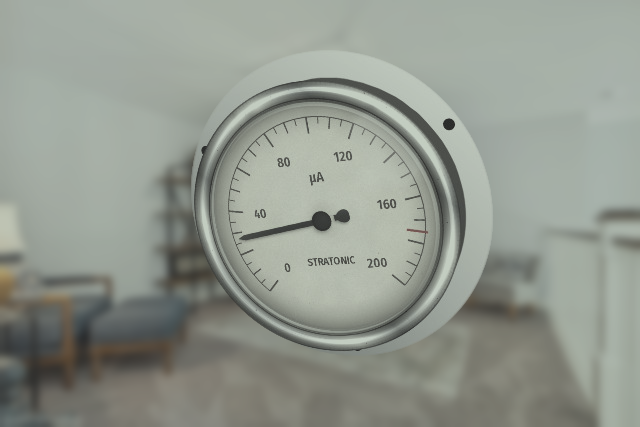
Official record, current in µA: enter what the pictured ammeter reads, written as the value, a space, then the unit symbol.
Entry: 27.5 µA
